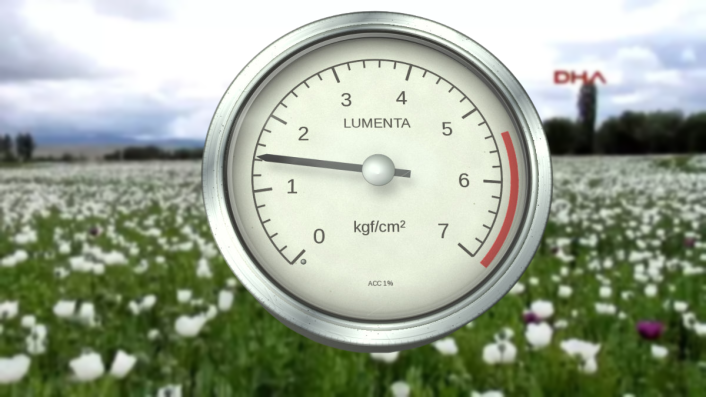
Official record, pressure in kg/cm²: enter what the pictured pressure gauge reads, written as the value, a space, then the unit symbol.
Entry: 1.4 kg/cm²
